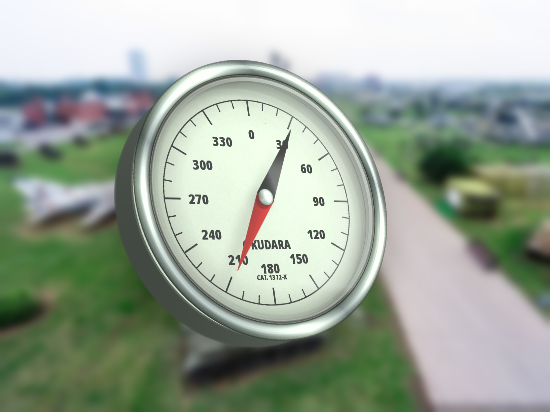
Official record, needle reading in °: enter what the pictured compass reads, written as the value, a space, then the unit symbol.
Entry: 210 °
